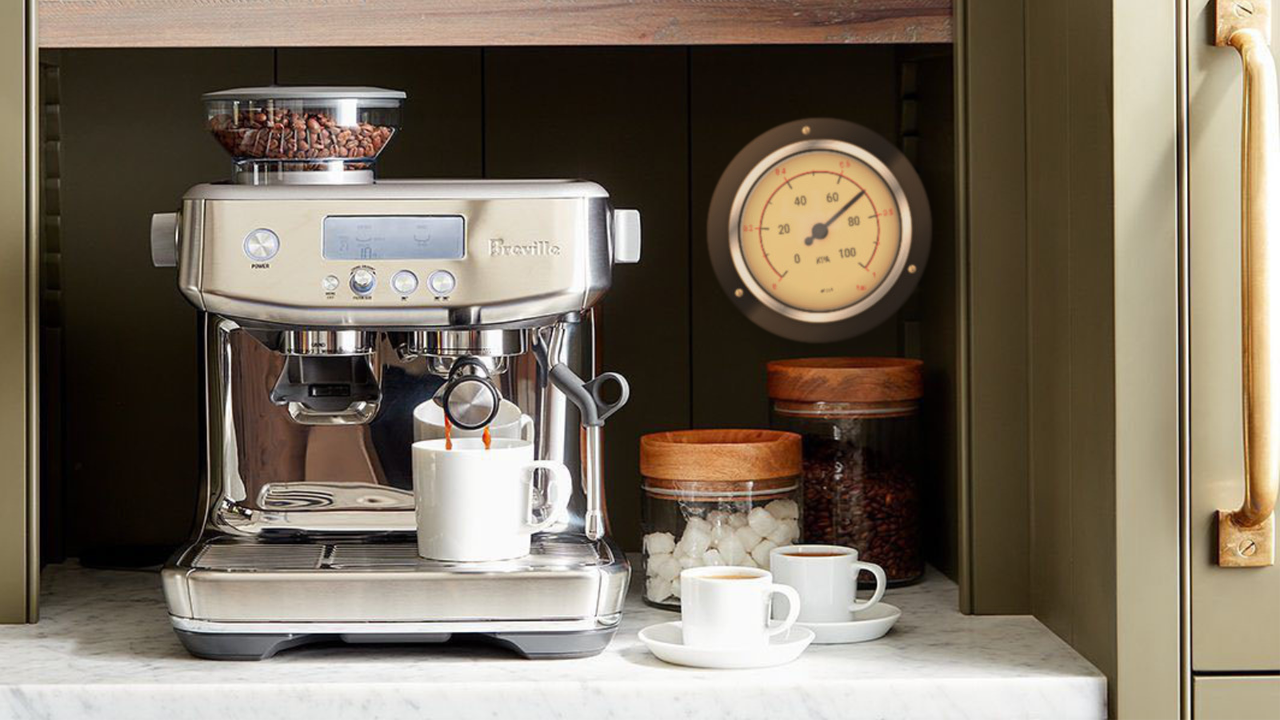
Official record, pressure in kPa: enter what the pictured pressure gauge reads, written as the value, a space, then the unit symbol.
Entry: 70 kPa
